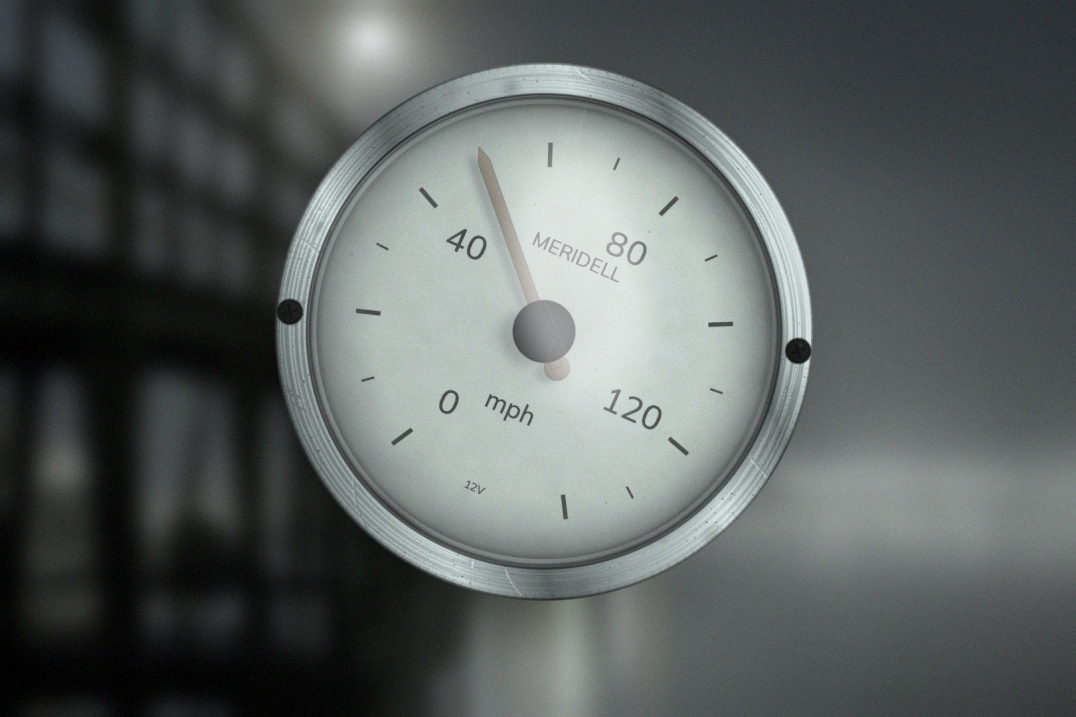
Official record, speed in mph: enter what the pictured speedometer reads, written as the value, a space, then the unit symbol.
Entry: 50 mph
